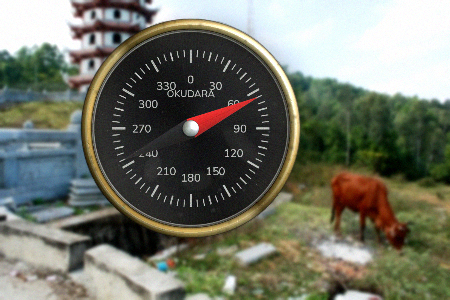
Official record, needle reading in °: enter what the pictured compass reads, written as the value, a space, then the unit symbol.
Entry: 65 °
